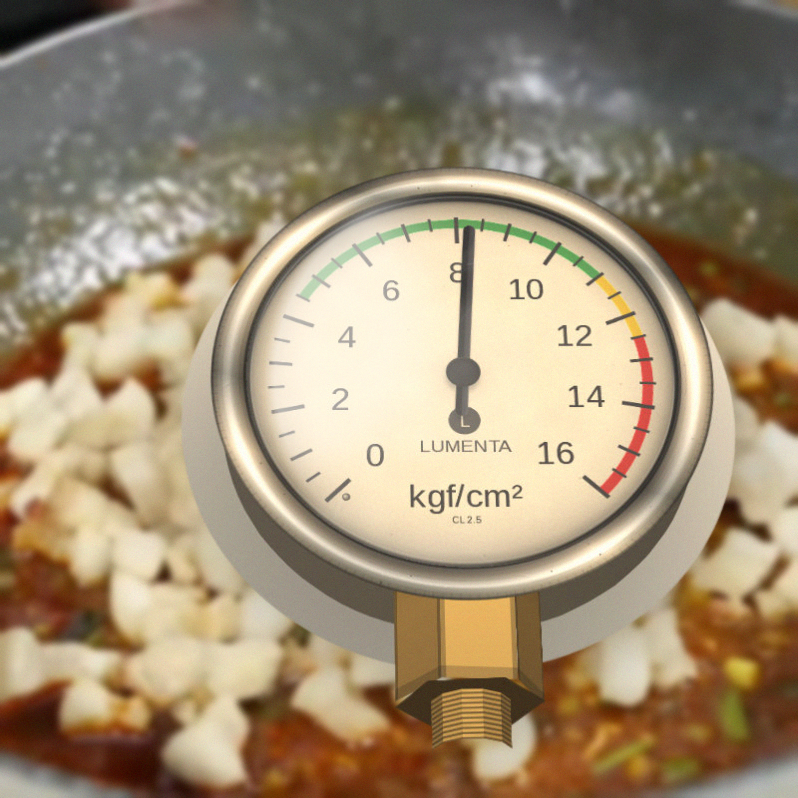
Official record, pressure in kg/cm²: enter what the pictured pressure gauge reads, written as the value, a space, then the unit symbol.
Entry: 8.25 kg/cm²
